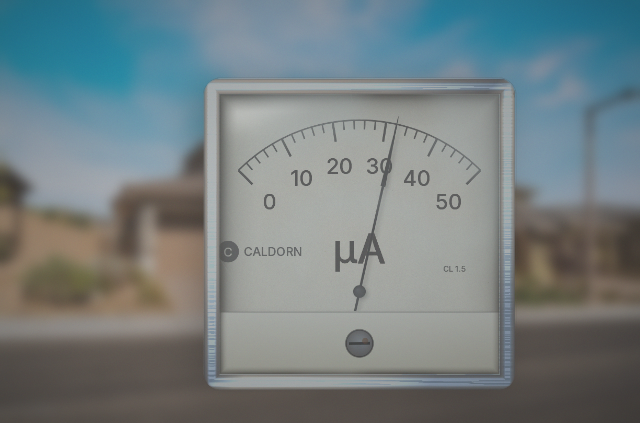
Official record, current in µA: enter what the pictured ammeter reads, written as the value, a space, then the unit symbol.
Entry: 32 µA
